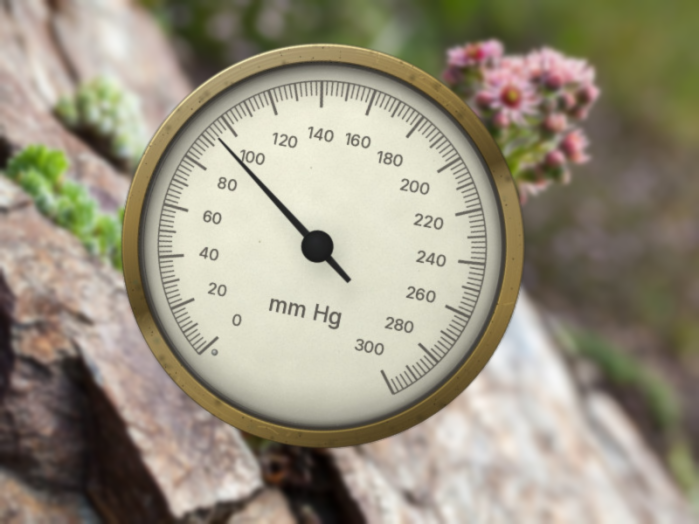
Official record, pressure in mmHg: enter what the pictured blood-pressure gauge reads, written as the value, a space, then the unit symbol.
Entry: 94 mmHg
